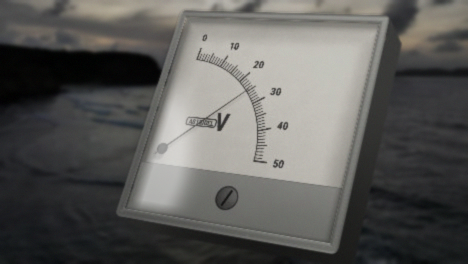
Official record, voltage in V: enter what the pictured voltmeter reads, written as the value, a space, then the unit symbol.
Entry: 25 V
